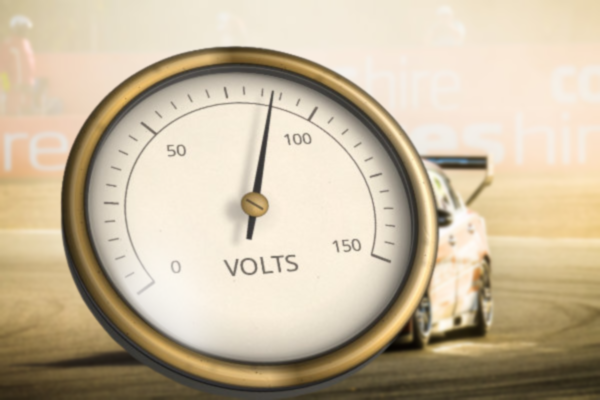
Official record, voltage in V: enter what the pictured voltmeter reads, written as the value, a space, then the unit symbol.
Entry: 87.5 V
